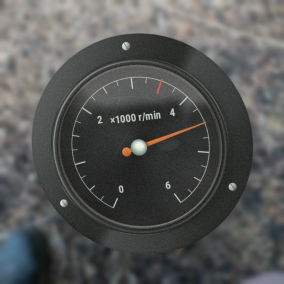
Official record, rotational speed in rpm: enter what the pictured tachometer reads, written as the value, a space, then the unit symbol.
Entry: 4500 rpm
